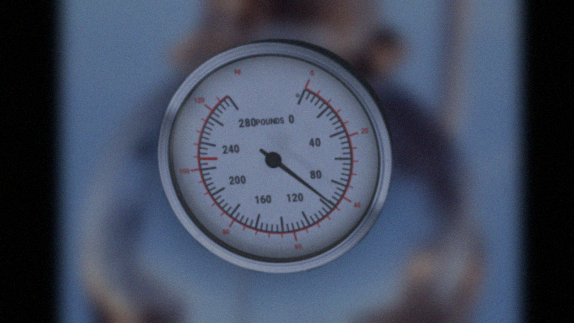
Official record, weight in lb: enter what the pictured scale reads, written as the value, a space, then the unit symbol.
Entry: 96 lb
